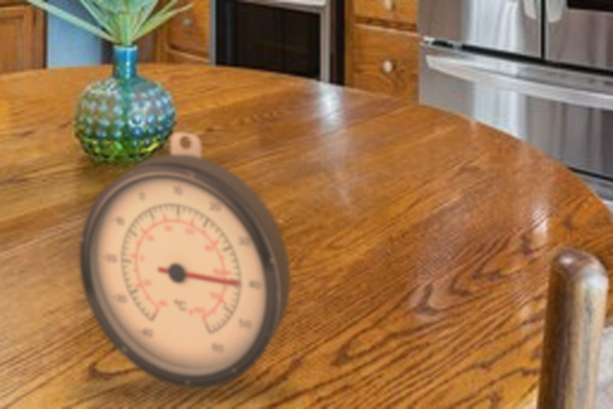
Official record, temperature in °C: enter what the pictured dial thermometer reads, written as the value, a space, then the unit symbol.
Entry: 40 °C
